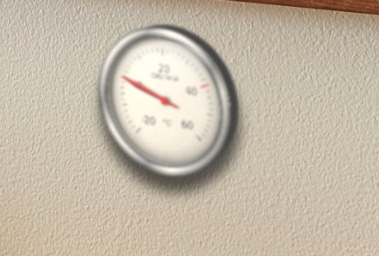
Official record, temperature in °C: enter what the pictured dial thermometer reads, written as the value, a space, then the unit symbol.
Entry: 0 °C
